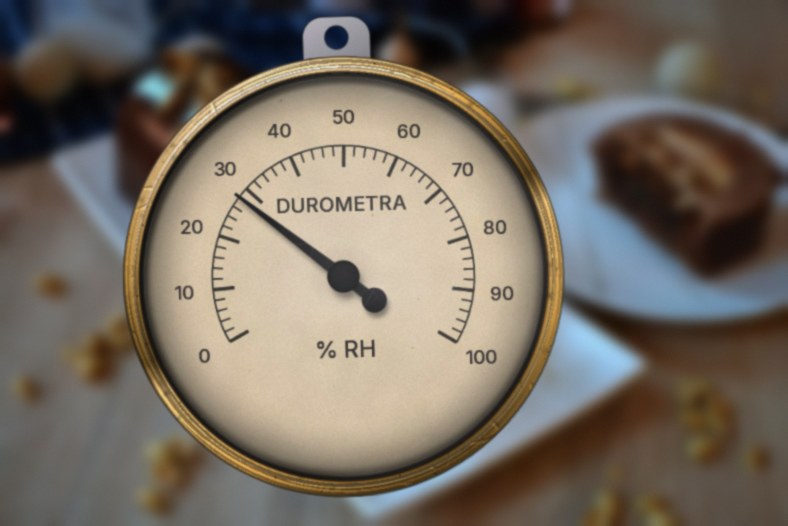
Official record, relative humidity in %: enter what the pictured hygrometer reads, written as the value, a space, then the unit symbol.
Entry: 28 %
